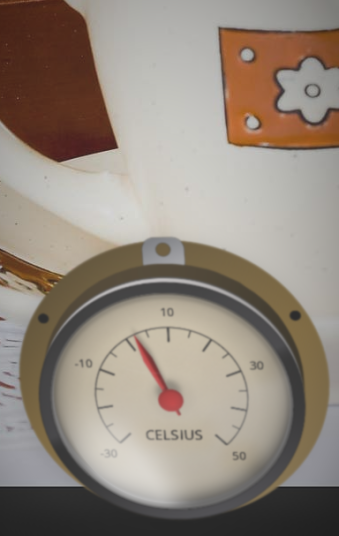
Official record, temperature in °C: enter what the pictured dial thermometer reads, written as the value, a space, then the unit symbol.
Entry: 2.5 °C
